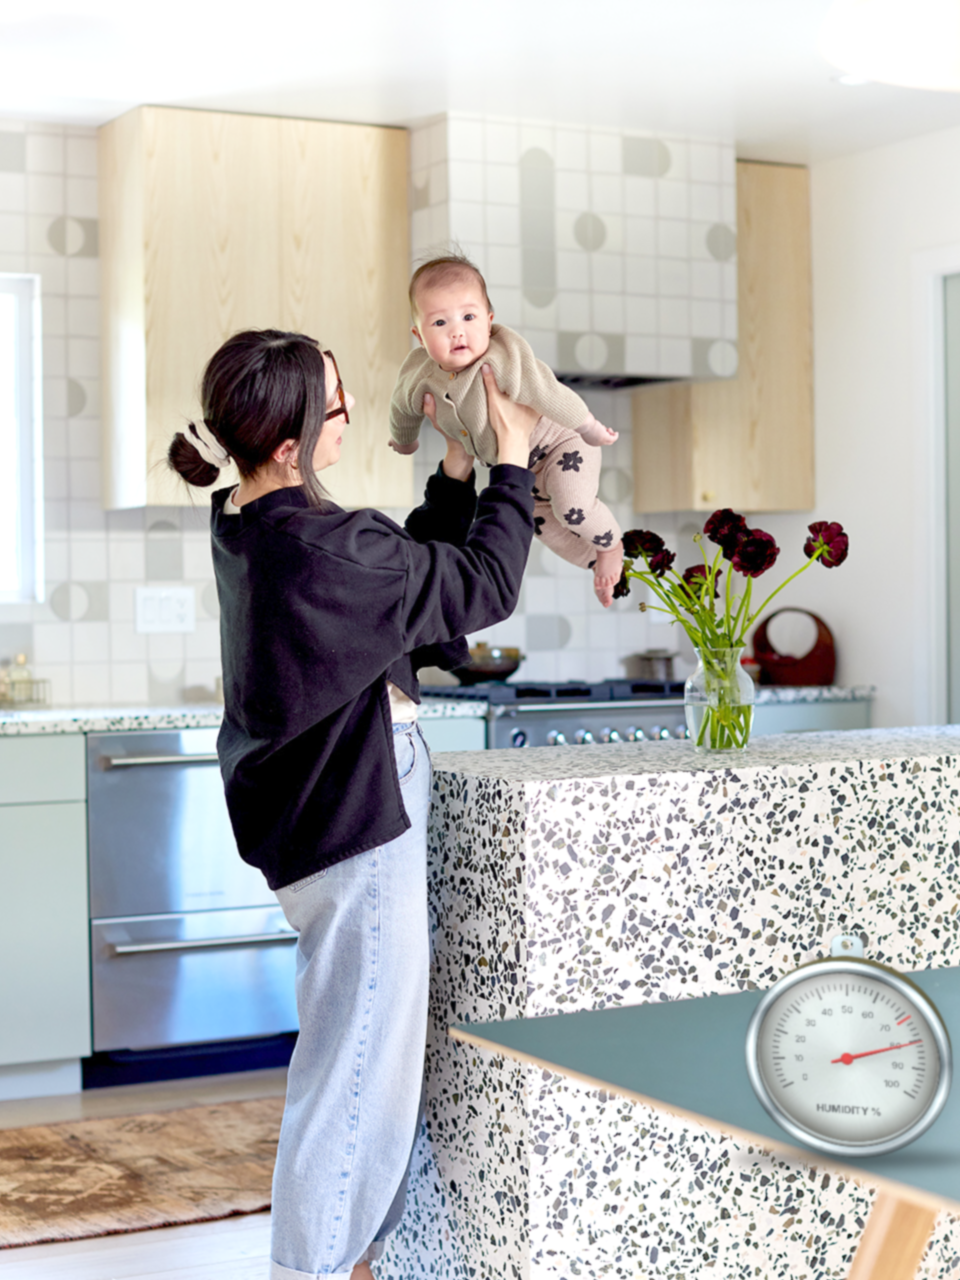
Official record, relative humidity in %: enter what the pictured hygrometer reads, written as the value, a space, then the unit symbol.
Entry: 80 %
